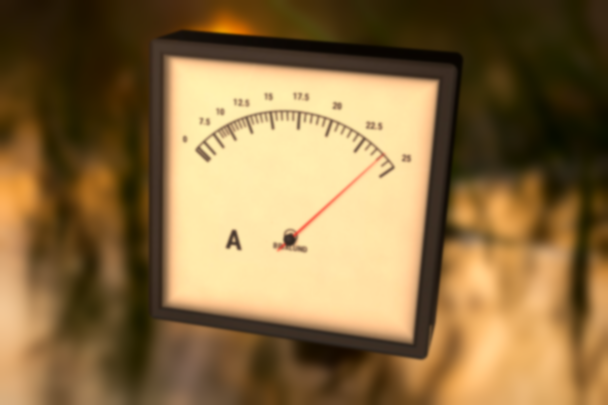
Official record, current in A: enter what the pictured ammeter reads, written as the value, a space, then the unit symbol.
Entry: 24 A
